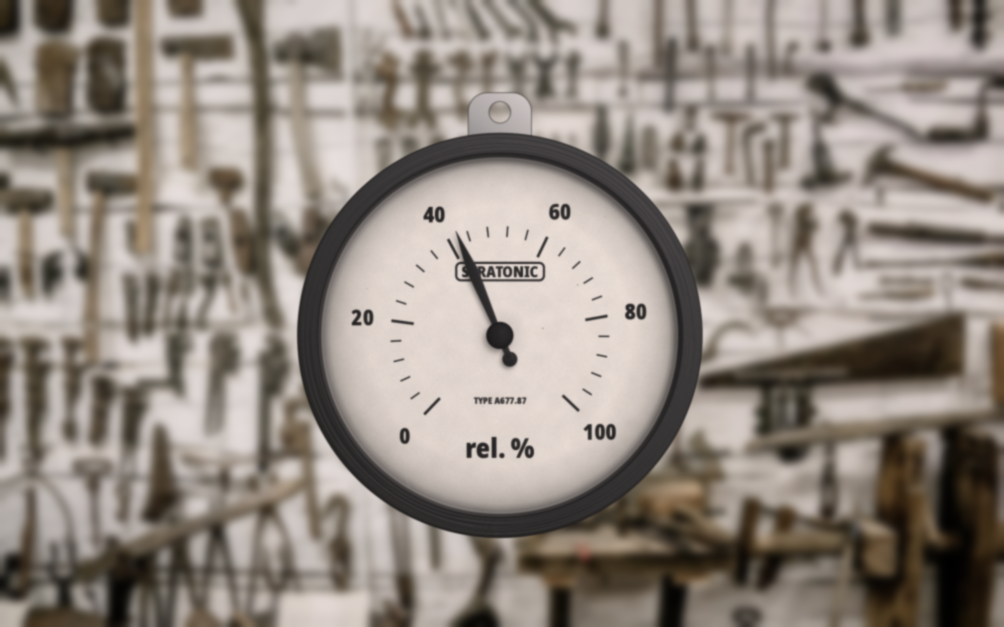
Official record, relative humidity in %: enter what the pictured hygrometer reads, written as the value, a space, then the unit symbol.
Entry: 42 %
